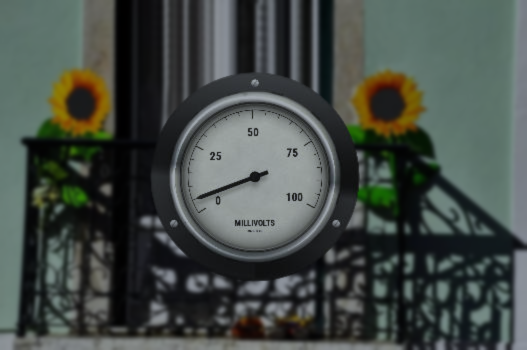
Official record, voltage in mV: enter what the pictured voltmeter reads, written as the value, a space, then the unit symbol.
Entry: 5 mV
